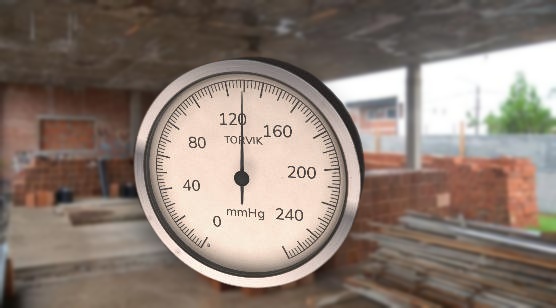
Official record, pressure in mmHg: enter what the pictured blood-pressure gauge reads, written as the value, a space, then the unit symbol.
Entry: 130 mmHg
